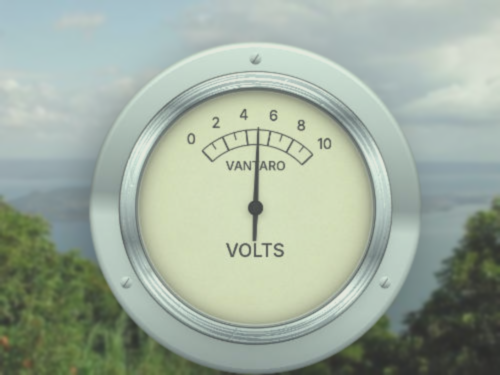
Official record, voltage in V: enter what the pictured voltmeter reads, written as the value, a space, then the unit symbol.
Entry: 5 V
